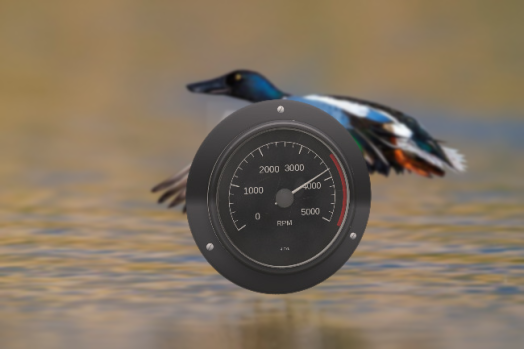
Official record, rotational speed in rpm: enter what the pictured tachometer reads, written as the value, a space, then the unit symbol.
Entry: 3800 rpm
